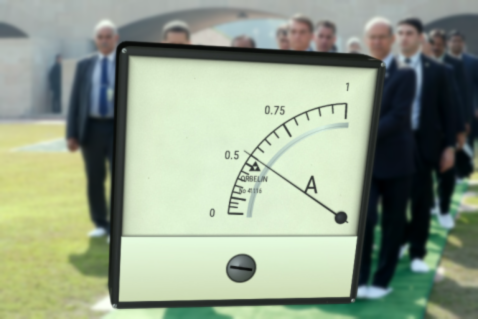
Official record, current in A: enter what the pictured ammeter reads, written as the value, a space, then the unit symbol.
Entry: 0.55 A
